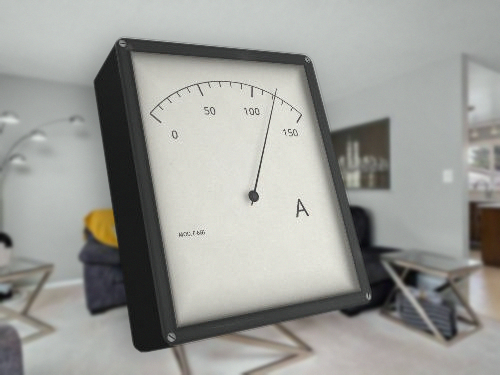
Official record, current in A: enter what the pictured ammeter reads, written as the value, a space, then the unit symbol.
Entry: 120 A
